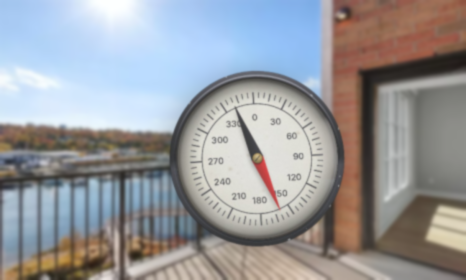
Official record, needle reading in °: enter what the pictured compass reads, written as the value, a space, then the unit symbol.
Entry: 160 °
